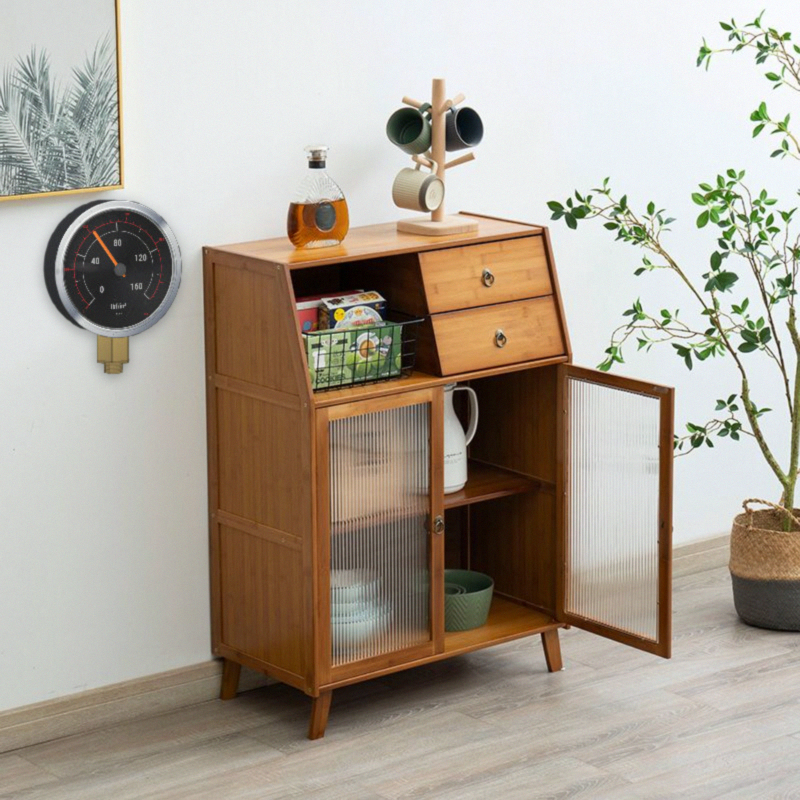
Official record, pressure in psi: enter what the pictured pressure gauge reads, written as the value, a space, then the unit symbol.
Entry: 60 psi
